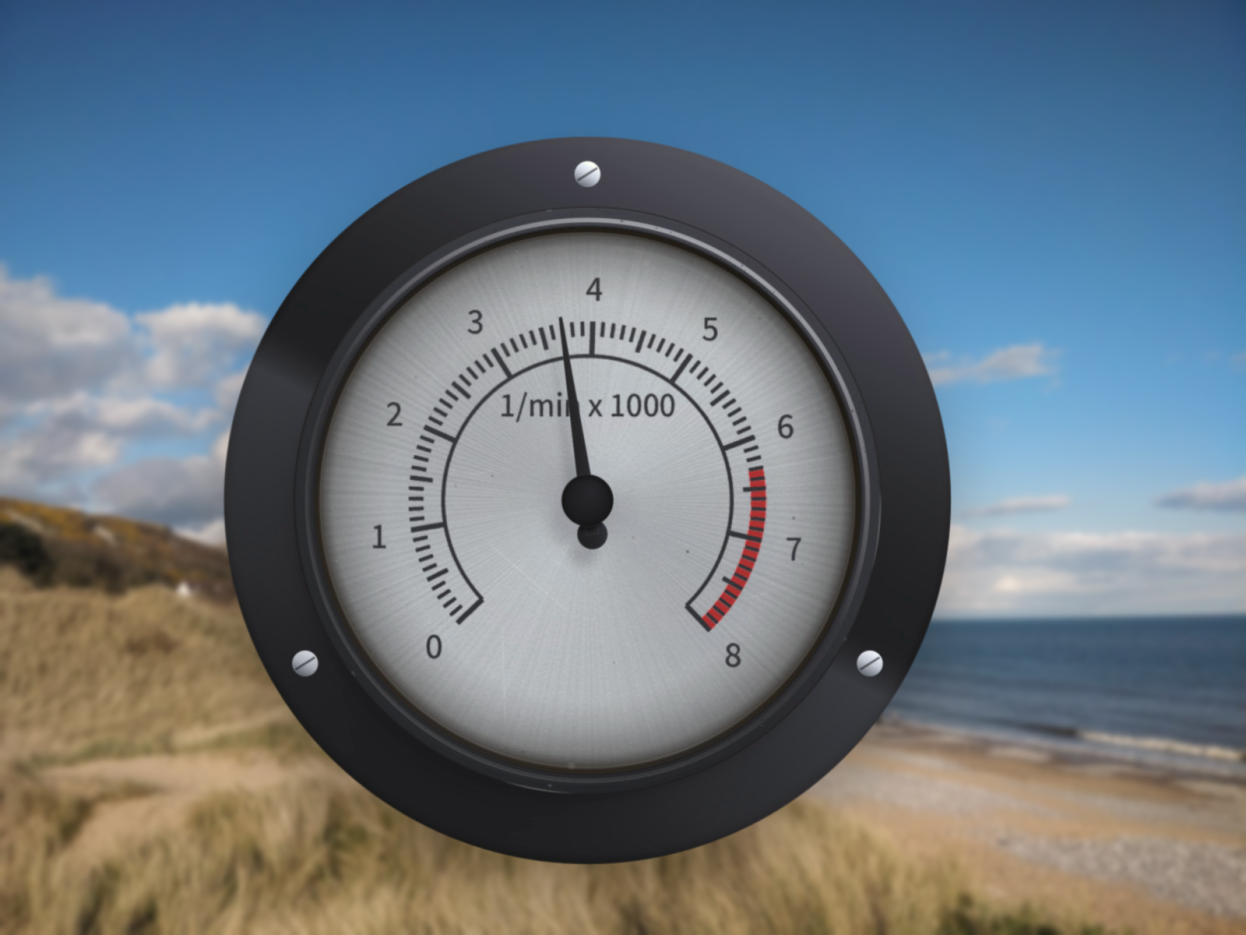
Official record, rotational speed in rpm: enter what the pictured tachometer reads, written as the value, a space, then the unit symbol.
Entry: 3700 rpm
